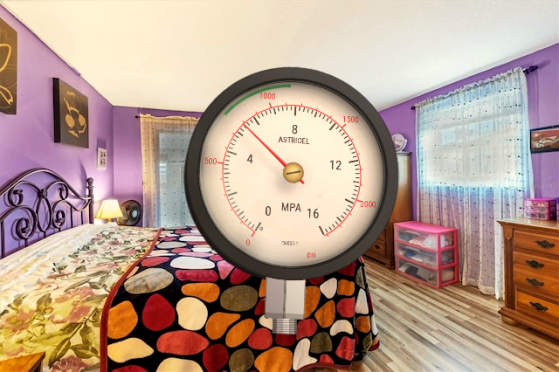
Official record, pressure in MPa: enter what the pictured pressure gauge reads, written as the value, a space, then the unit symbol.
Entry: 5.4 MPa
